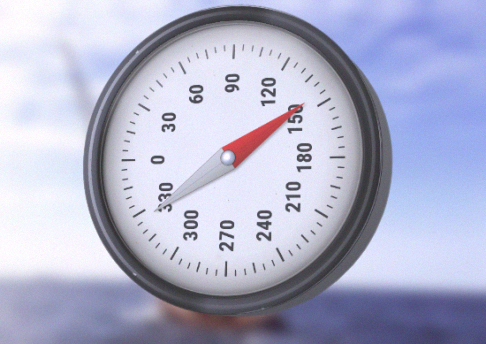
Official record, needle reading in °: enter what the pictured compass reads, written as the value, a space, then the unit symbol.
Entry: 145 °
